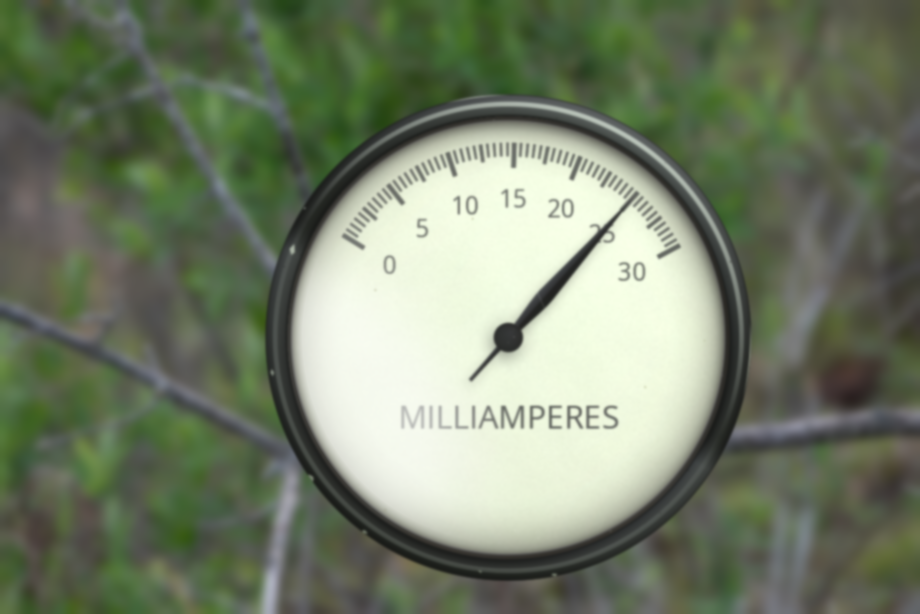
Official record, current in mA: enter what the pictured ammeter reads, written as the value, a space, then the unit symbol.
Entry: 25 mA
